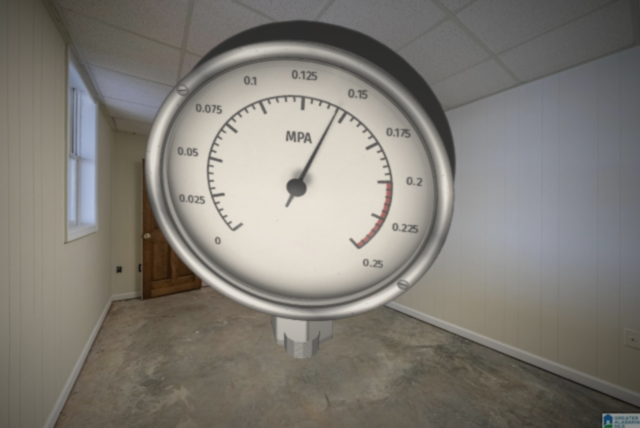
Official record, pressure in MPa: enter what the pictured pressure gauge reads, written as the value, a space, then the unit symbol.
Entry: 0.145 MPa
